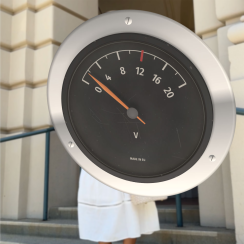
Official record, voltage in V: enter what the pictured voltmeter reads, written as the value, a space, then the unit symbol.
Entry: 2 V
